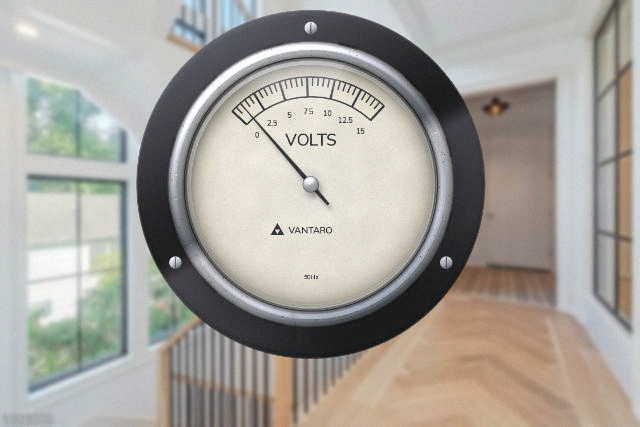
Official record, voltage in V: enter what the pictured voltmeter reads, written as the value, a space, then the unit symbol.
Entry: 1 V
